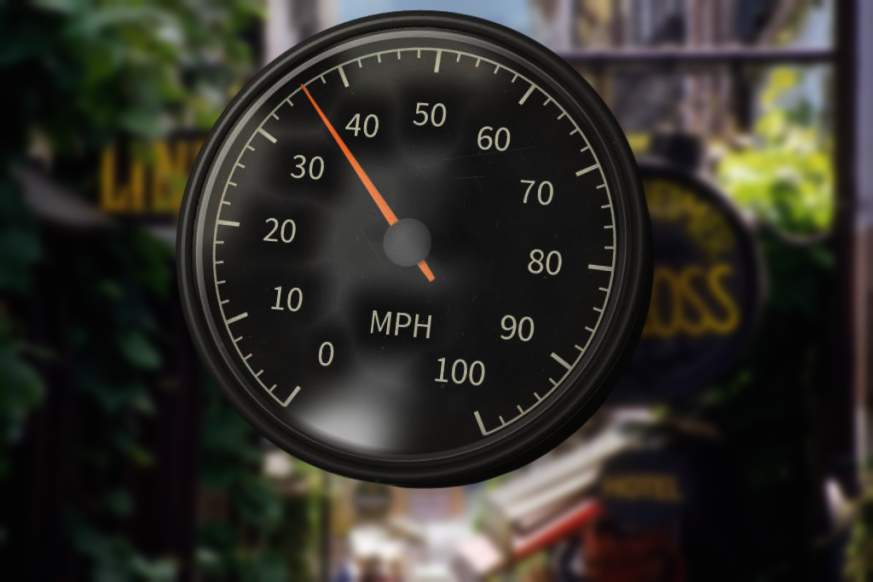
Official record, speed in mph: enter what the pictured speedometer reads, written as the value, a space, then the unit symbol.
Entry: 36 mph
